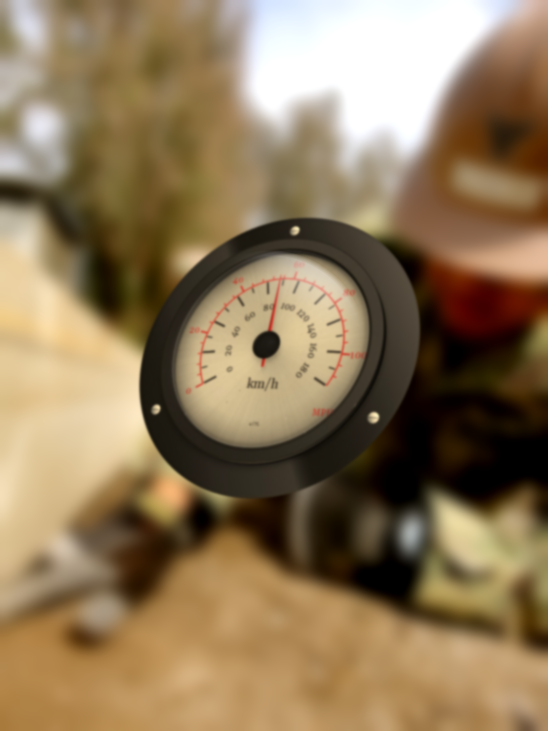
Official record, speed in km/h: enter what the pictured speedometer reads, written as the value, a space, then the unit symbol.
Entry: 90 km/h
